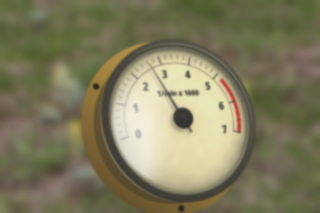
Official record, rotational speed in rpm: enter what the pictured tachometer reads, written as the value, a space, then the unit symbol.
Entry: 2600 rpm
